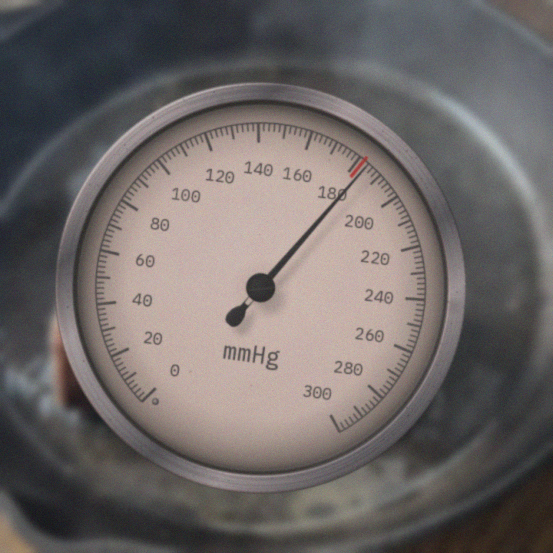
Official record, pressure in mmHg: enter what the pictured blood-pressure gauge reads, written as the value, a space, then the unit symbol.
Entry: 184 mmHg
